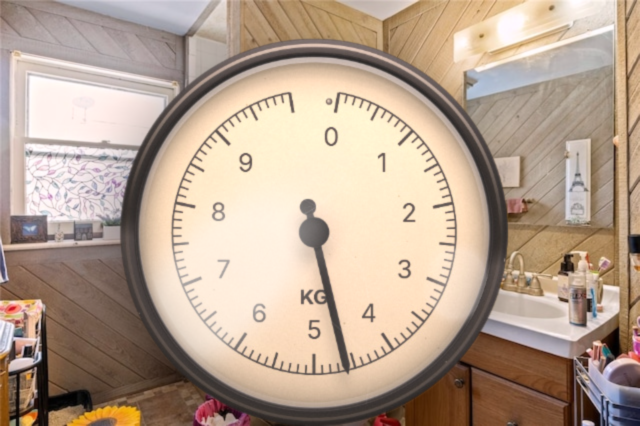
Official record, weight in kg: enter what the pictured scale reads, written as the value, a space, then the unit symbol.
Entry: 4.6 kg
